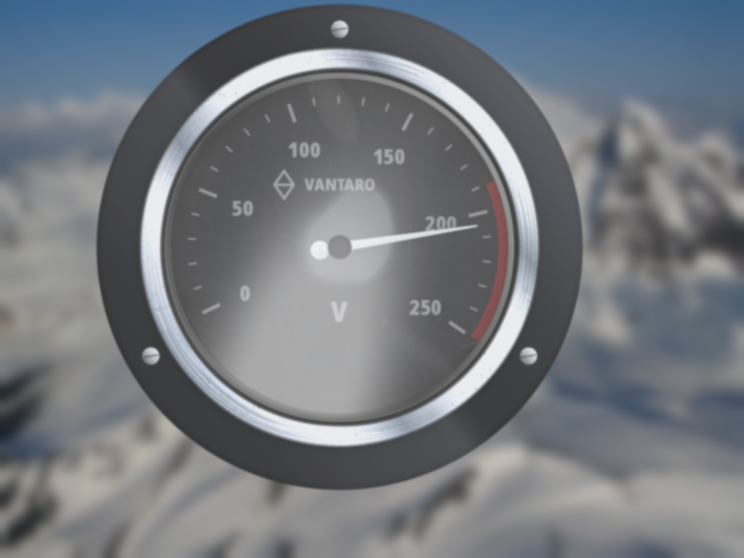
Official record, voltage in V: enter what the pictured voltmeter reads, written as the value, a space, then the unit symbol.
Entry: 205 V
